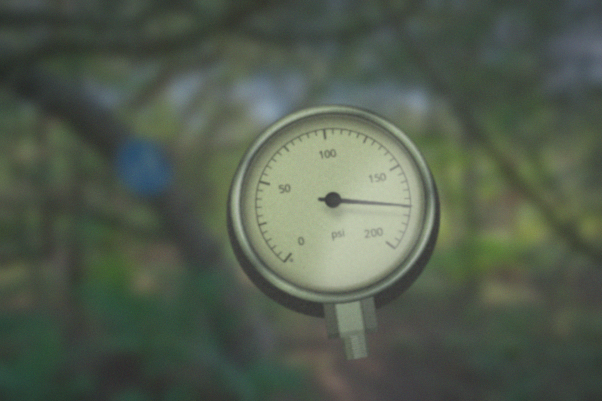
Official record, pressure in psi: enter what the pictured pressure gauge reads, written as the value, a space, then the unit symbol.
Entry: 175 psi
